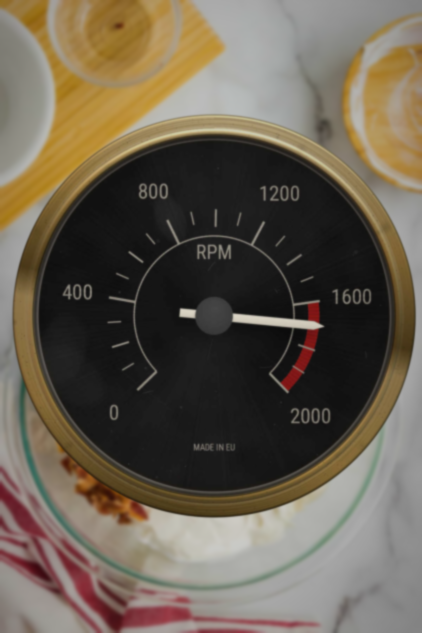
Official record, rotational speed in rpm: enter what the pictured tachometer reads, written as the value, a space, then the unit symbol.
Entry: 1700 rpm
